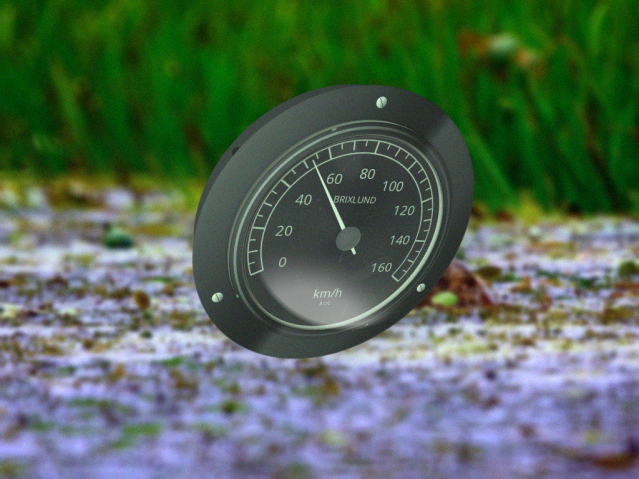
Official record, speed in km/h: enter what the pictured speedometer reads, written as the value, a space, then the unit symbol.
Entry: 52.5 km/h
